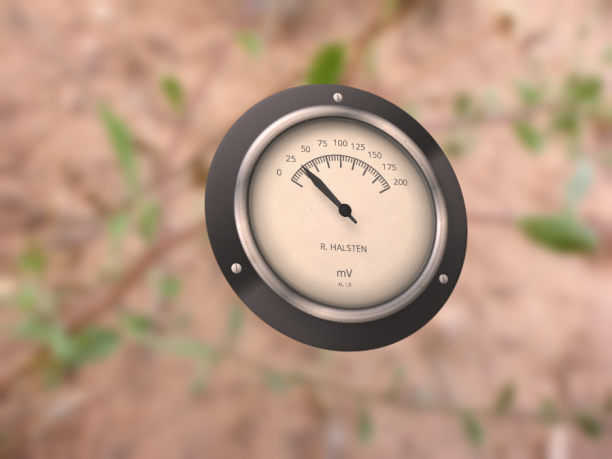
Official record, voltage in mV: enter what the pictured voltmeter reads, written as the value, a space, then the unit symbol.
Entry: 25 mV
